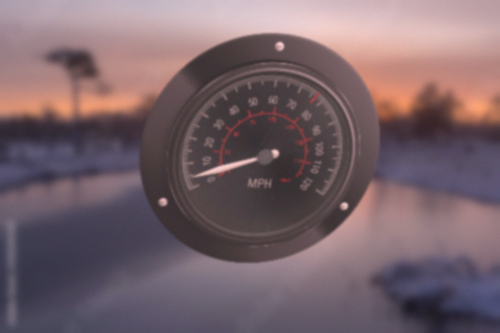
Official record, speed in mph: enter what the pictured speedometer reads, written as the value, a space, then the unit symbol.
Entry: 5 mph
